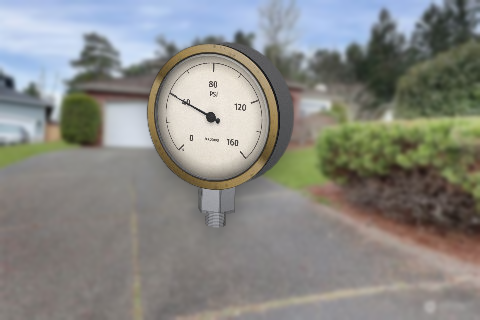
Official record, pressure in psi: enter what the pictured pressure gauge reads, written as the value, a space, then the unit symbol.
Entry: 40 psi
